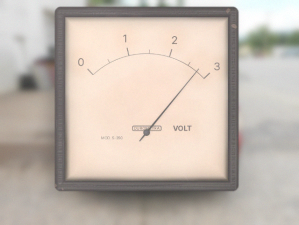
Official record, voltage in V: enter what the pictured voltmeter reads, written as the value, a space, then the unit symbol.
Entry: 2.75 V
